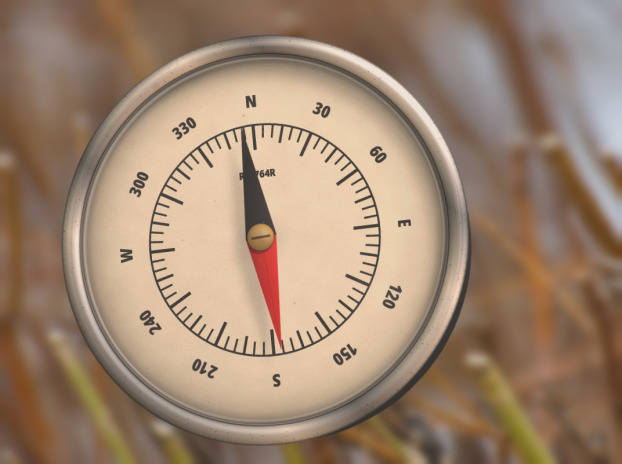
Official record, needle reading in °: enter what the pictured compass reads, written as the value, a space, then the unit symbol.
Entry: 175 °
